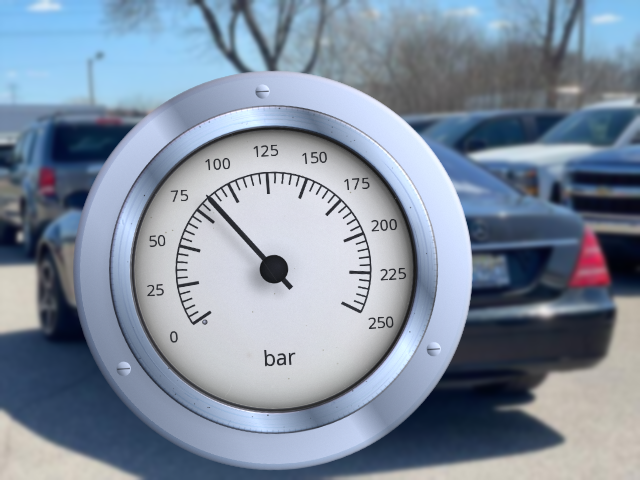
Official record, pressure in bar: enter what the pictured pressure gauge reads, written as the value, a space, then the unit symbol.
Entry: 85 bar
